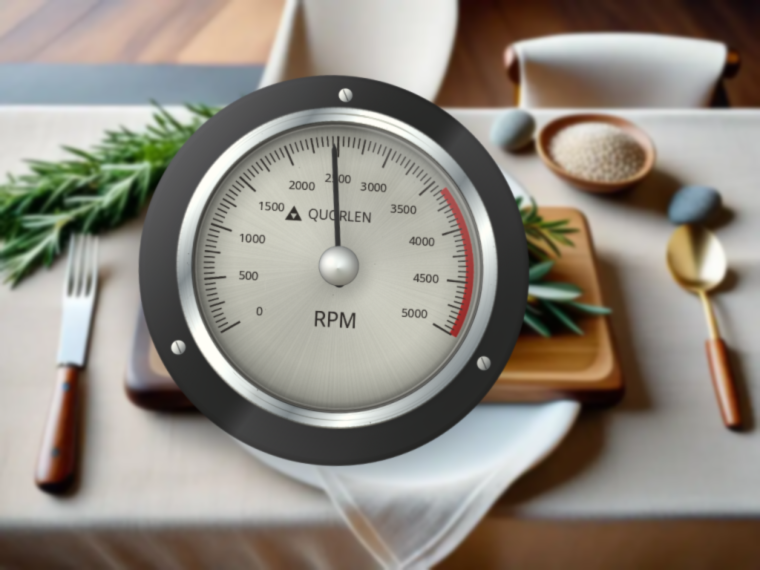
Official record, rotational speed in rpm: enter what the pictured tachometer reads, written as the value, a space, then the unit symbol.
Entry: 2450 rpm
